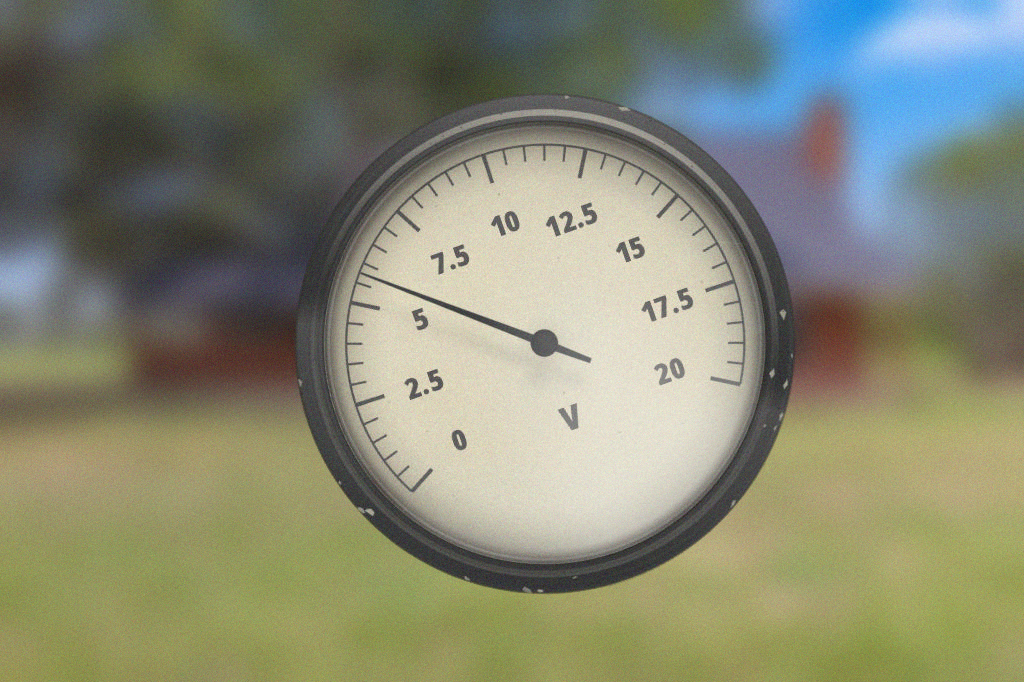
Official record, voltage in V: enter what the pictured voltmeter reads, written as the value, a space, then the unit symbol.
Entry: 5.75 V
